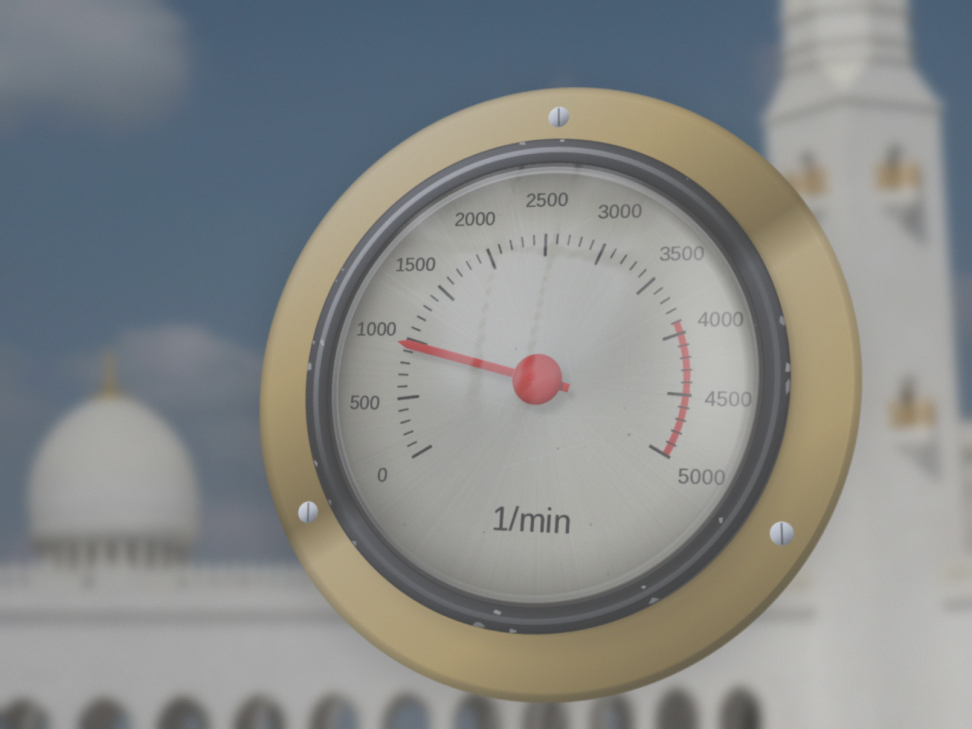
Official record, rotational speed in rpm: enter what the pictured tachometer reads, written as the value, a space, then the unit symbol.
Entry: 950 rpm
